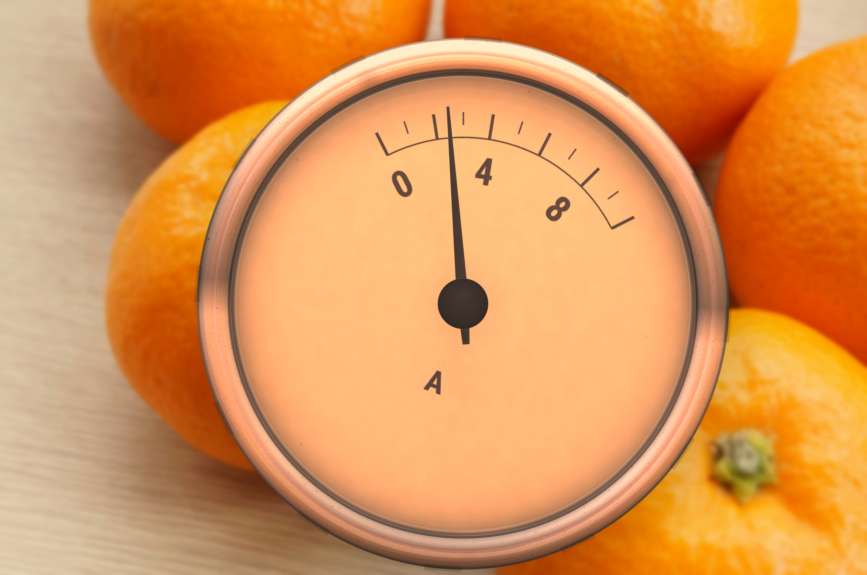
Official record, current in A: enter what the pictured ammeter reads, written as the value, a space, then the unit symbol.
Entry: 2.5 A
